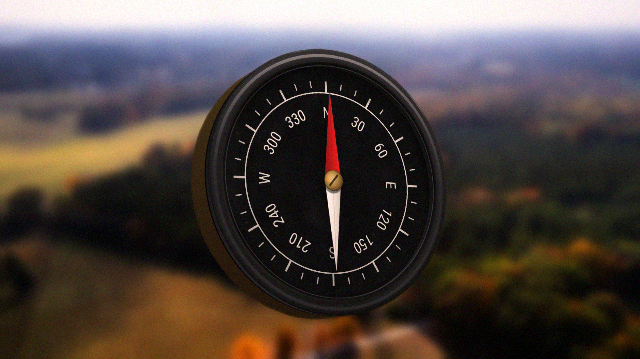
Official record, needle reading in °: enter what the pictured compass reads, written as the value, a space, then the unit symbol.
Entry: 0 °
